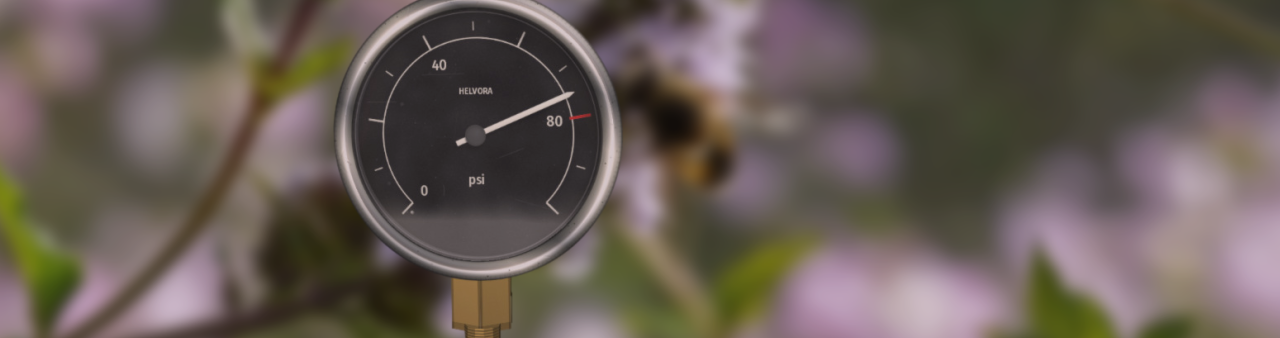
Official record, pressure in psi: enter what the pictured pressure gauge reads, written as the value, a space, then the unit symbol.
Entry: 75 psi
